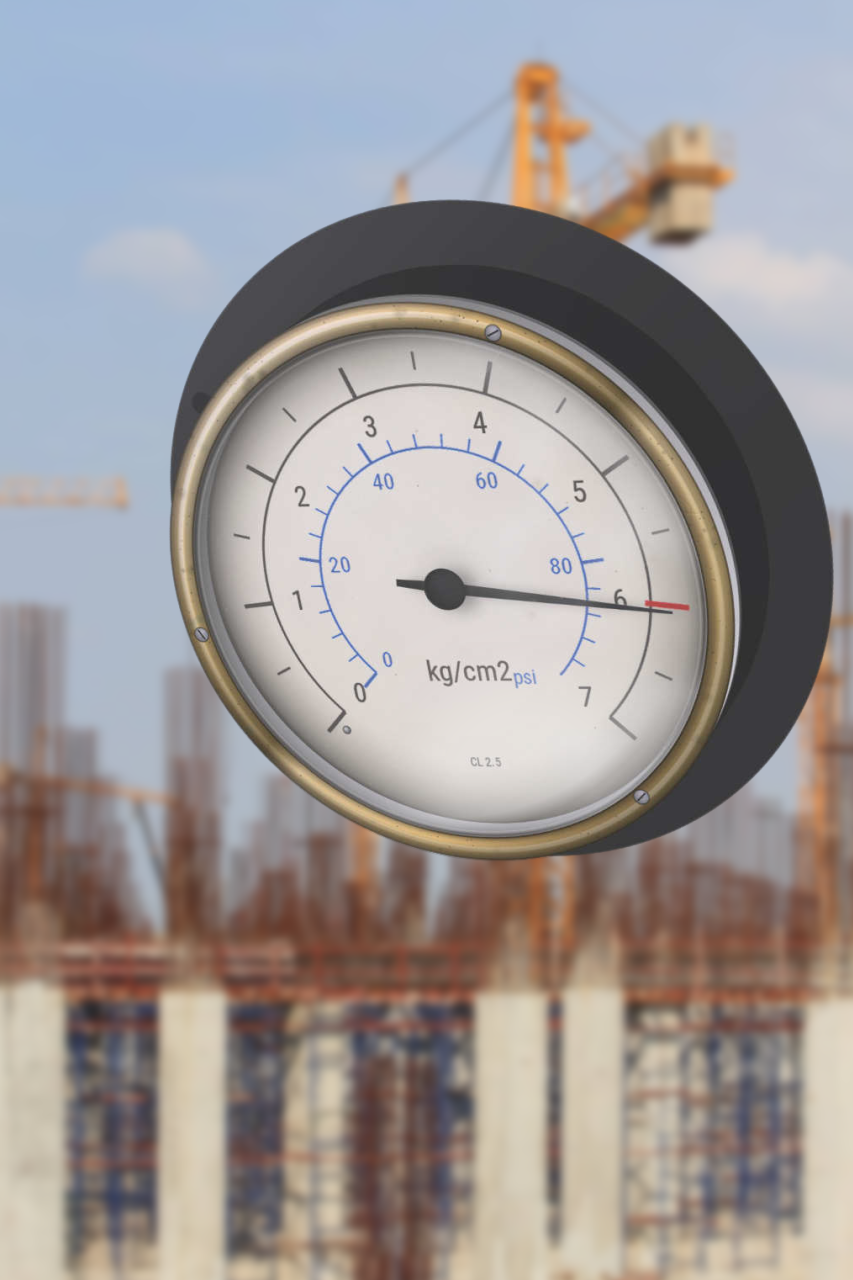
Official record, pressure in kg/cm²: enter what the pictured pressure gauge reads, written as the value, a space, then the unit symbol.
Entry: 6 kg/cm²
